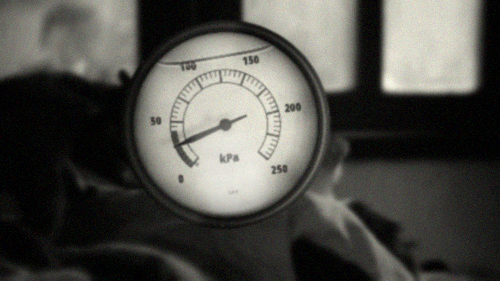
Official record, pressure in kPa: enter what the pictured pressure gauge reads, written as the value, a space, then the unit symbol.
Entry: 25 kPa
